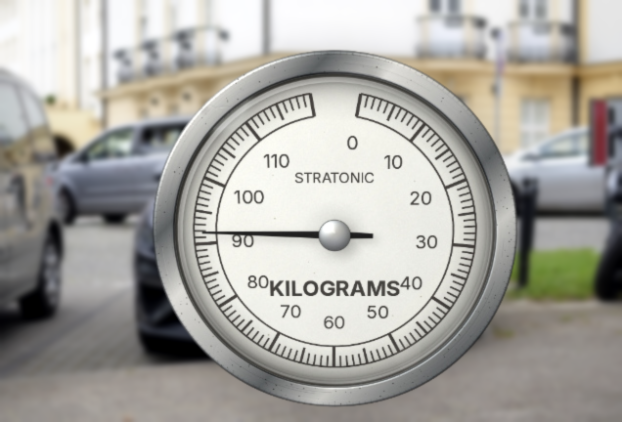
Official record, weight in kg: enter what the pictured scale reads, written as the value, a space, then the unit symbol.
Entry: 92 kg
